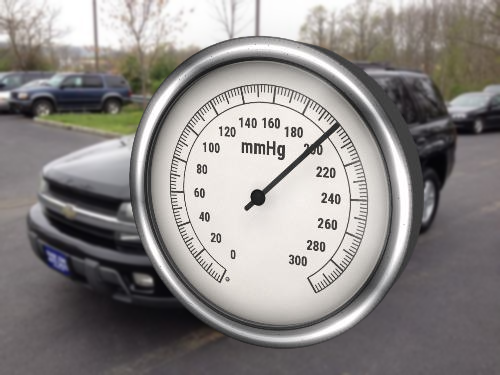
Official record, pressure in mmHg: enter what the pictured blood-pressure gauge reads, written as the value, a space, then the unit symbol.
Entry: 200 mmHg
